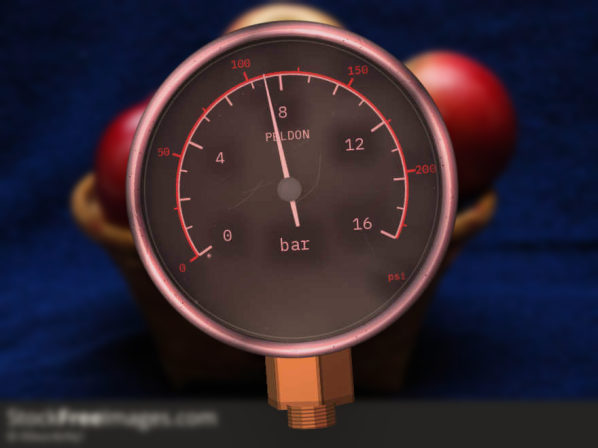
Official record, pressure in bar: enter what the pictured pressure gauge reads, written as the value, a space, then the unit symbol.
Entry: 7.5 bar
